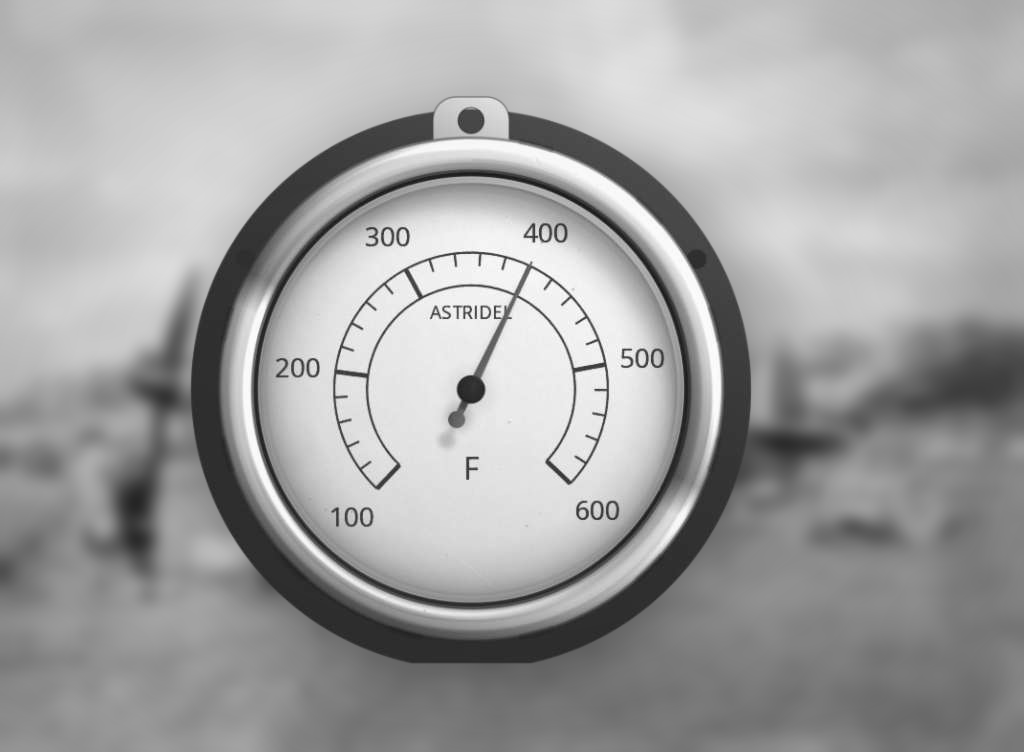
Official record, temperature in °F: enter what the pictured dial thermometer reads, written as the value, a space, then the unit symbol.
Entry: 400 °F
